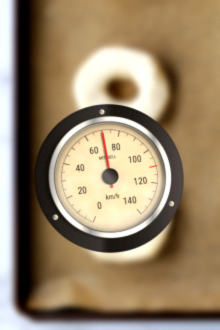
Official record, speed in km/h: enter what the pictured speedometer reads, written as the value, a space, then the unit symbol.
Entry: 70 km/h
